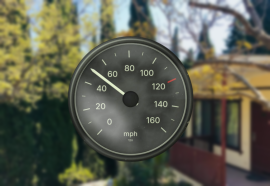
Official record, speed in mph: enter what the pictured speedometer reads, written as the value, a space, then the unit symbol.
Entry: 50 mph
